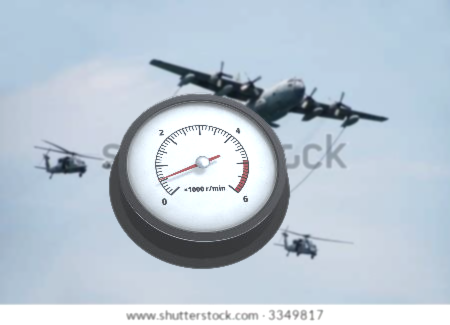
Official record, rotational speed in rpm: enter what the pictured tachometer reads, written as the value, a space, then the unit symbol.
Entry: 500 rpm
